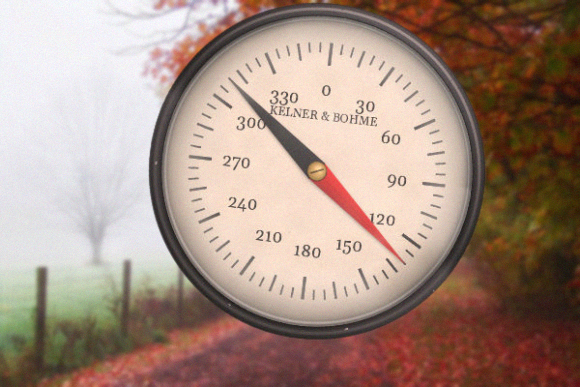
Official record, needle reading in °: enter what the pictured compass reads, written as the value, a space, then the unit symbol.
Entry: 130 °
